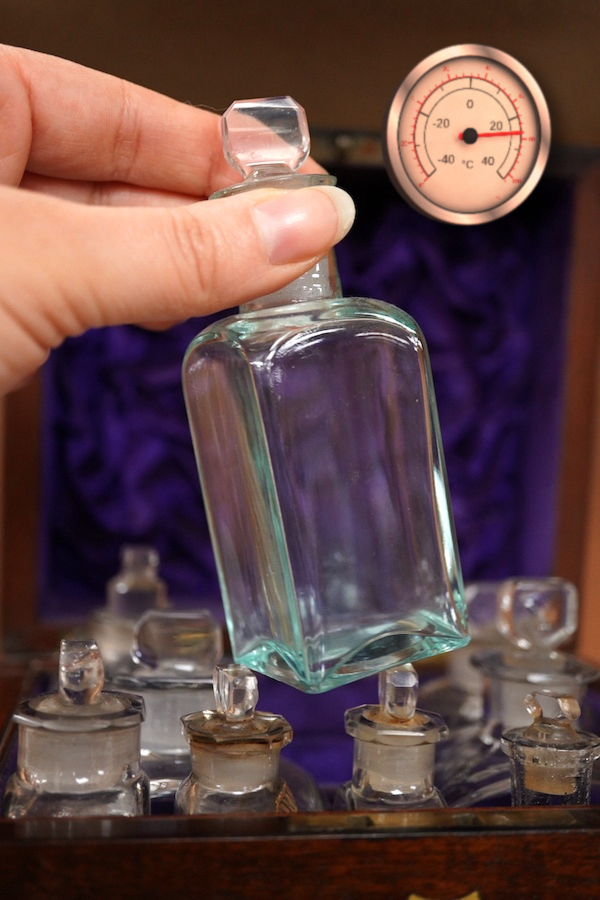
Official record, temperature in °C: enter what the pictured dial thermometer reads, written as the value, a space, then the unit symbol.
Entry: 25 °C
